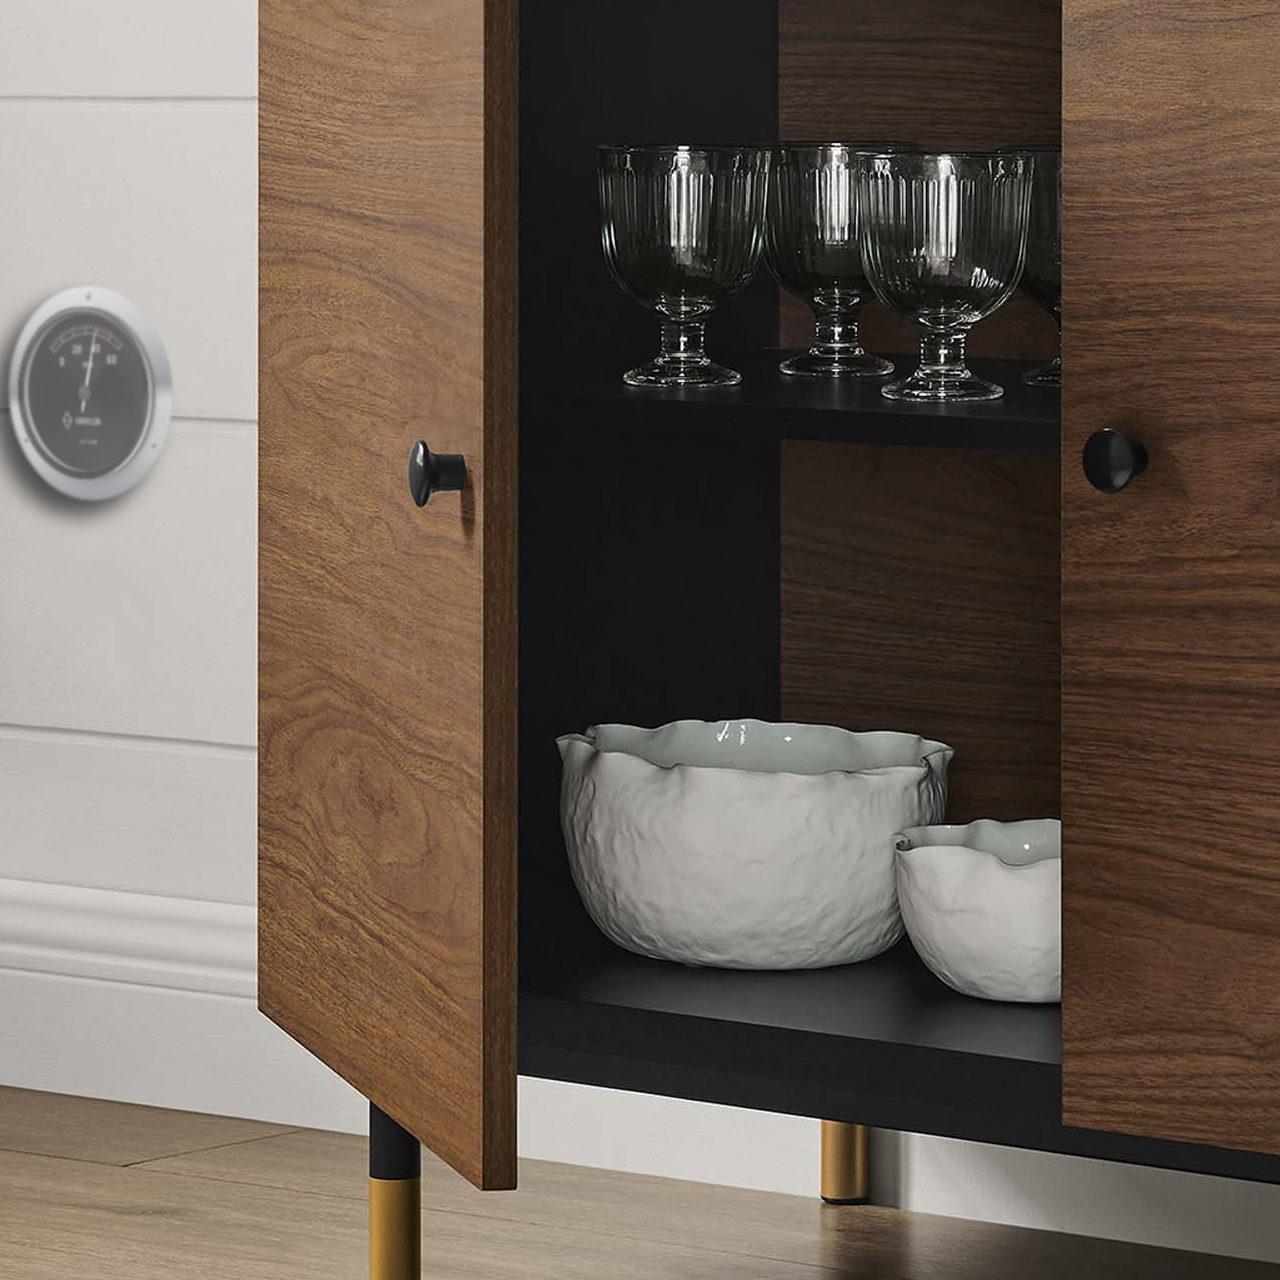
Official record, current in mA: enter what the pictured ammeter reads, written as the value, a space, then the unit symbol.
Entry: 40 mA
